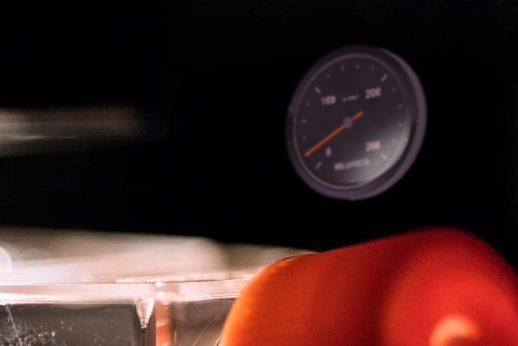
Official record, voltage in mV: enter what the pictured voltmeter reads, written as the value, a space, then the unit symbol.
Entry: 20 mV
